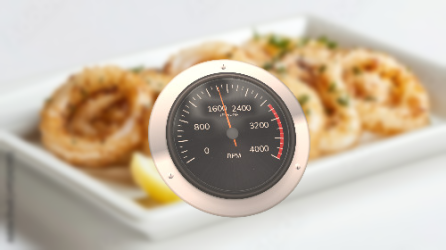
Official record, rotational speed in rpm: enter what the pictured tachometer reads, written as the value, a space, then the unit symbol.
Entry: 1800 rpm
